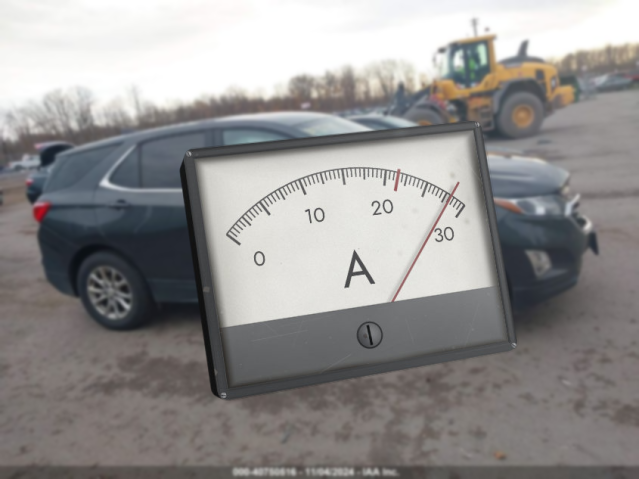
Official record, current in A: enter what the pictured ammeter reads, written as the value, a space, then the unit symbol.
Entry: 28 A
